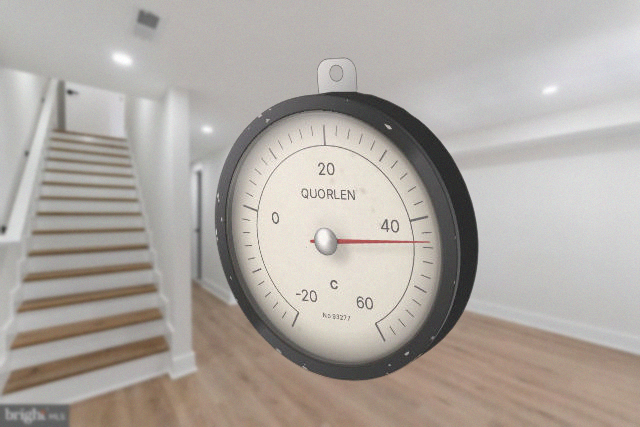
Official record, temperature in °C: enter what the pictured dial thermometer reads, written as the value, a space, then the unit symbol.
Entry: 43 °C
